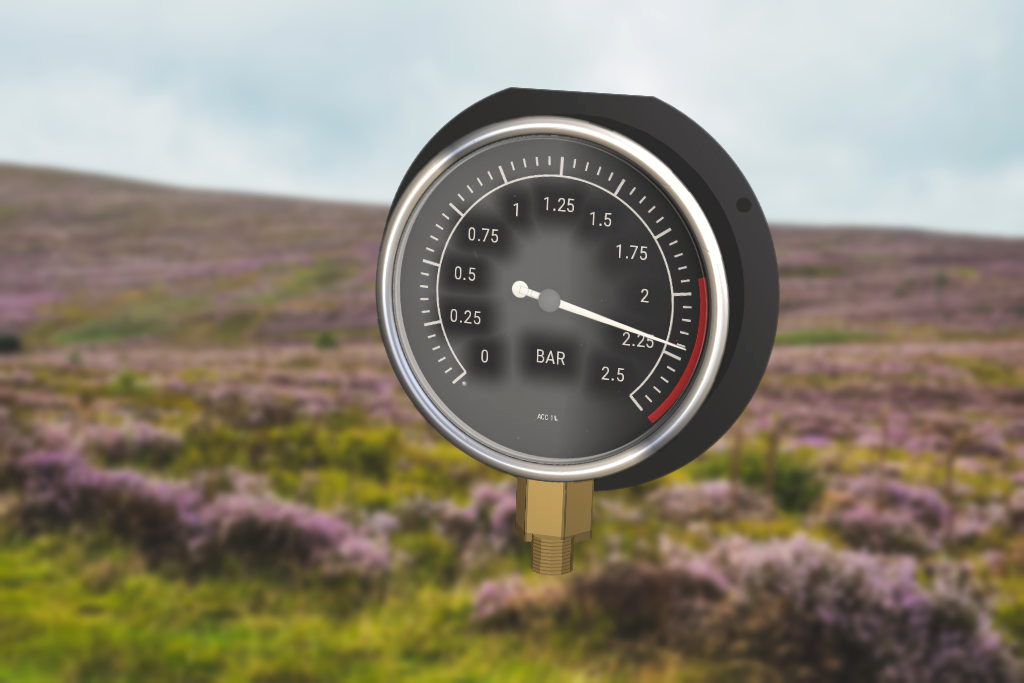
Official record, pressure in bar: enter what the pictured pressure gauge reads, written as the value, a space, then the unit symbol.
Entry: 2.2 bar
